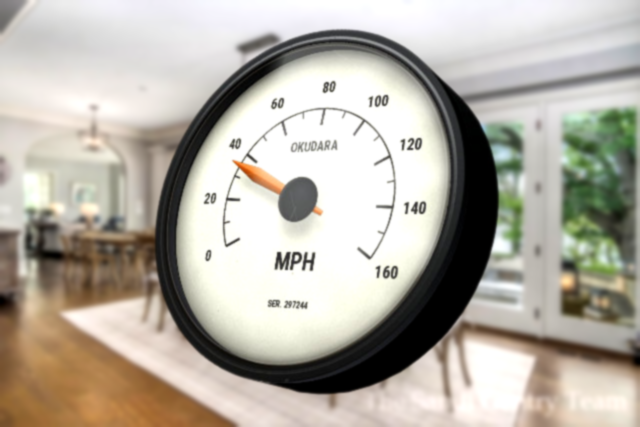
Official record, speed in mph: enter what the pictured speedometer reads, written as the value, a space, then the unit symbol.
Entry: 35 mph
